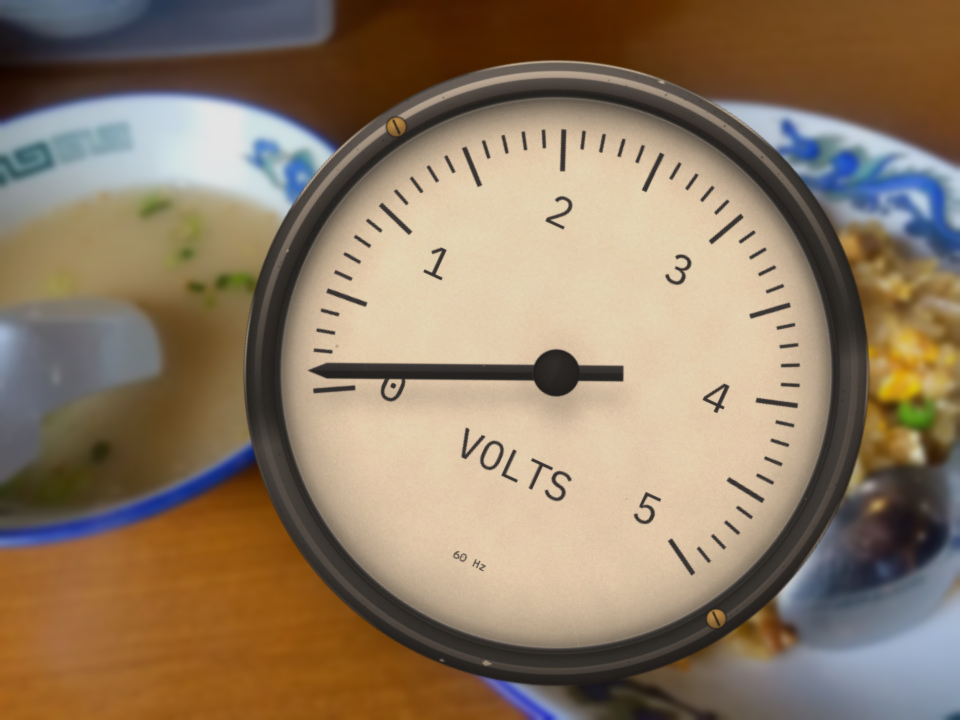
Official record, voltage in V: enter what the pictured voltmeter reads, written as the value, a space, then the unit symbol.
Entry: 0.1 V
